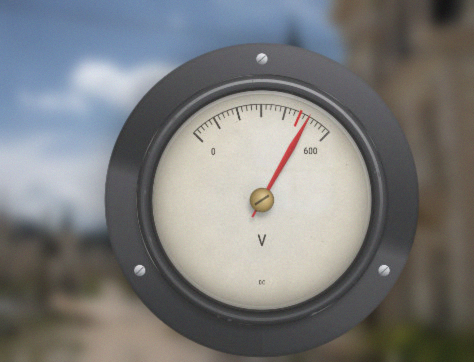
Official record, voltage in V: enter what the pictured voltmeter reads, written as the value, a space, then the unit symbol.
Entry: 500 V
